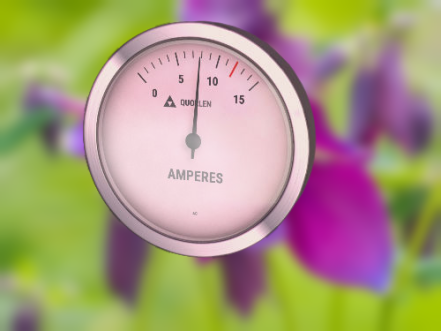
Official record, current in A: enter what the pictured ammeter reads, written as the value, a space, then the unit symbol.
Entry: 8 A
